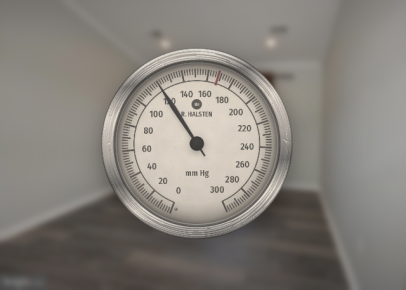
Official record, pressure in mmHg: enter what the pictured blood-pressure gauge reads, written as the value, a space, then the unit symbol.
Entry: 120 mmHg
